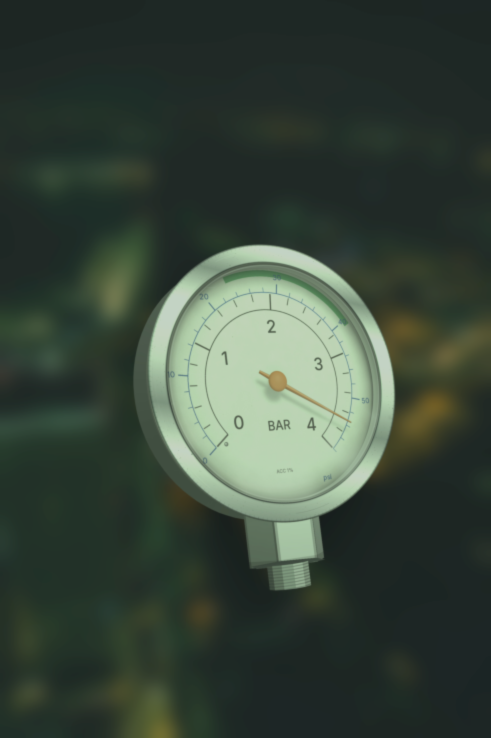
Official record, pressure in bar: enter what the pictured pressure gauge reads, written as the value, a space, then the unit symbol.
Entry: 3.7 bar
